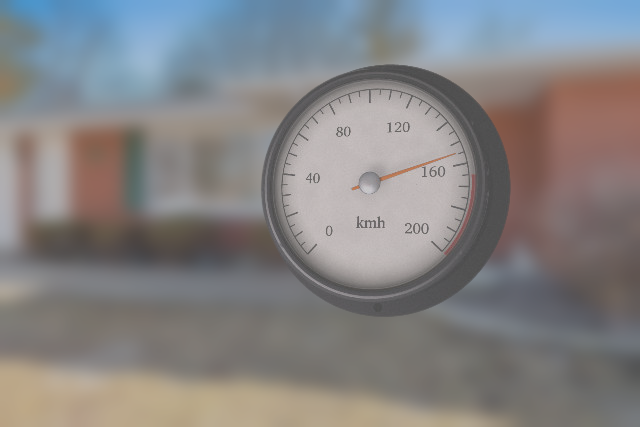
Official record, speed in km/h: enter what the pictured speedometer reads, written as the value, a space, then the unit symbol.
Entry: 155 km/h
